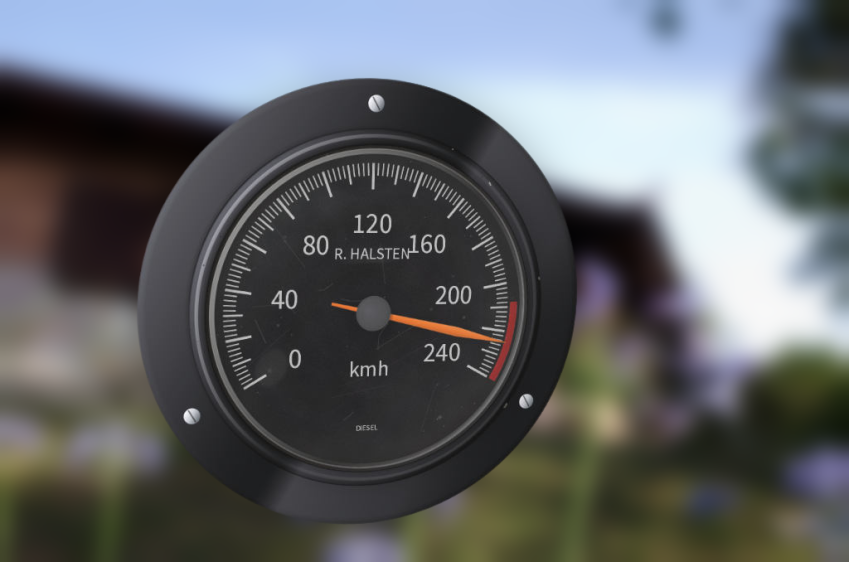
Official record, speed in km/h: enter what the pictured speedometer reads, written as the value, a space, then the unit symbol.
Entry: 224 km/h
